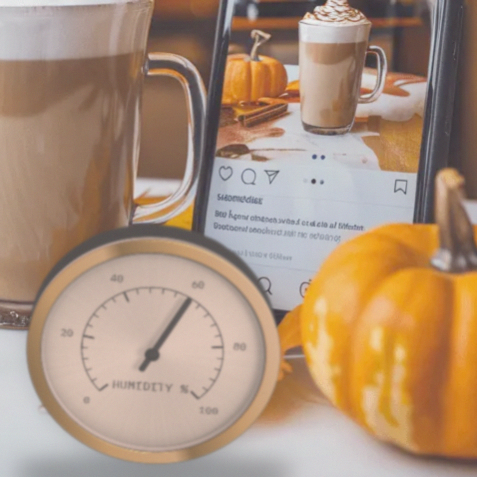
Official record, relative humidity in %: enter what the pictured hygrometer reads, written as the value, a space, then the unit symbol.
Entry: 60 %
